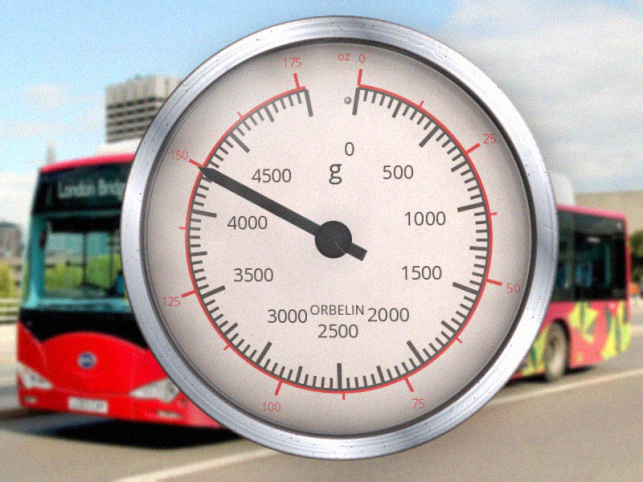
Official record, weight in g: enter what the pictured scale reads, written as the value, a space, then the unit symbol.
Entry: 4250 g
